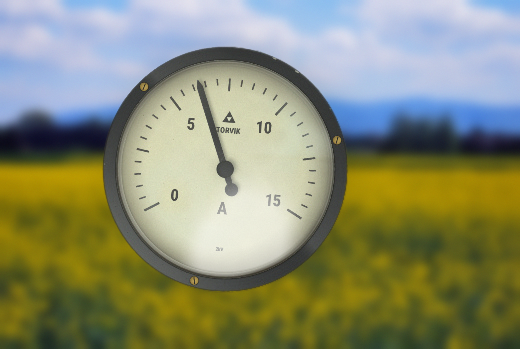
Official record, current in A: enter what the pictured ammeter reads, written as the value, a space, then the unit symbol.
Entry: 6.25 A
